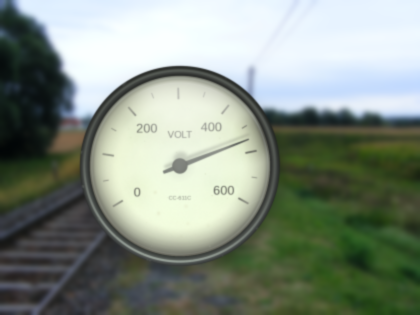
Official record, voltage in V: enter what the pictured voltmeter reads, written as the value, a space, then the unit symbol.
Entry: 475 V
